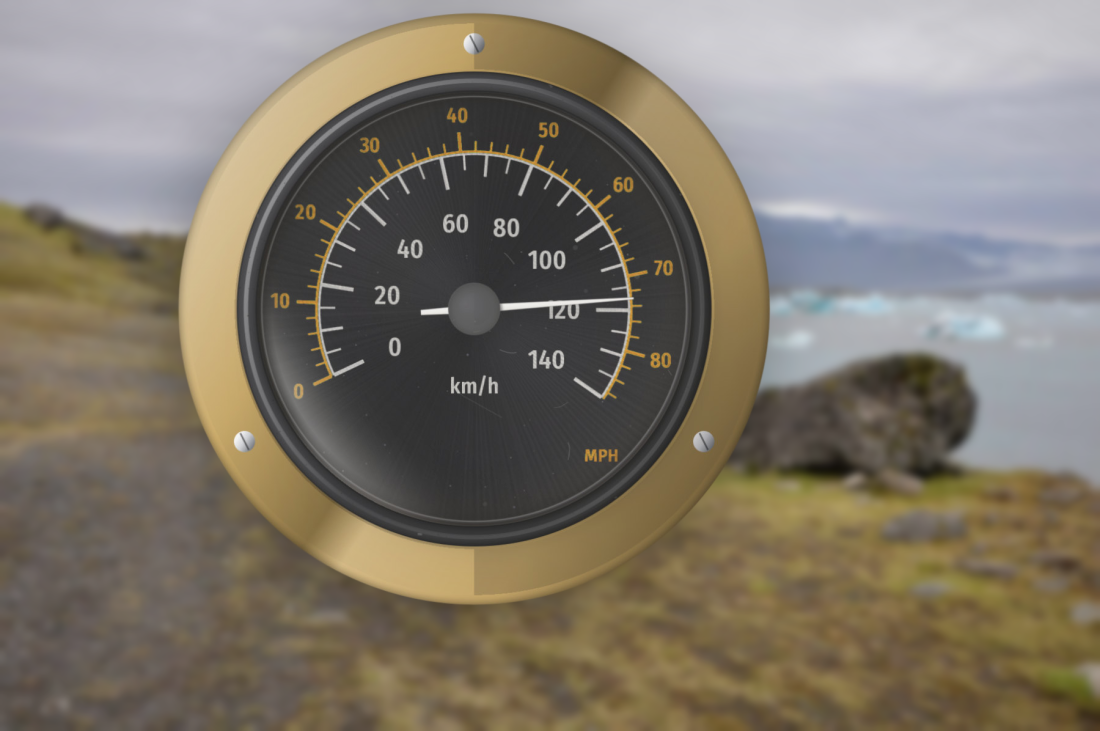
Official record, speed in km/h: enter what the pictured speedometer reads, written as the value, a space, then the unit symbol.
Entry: 117.5 km/h
